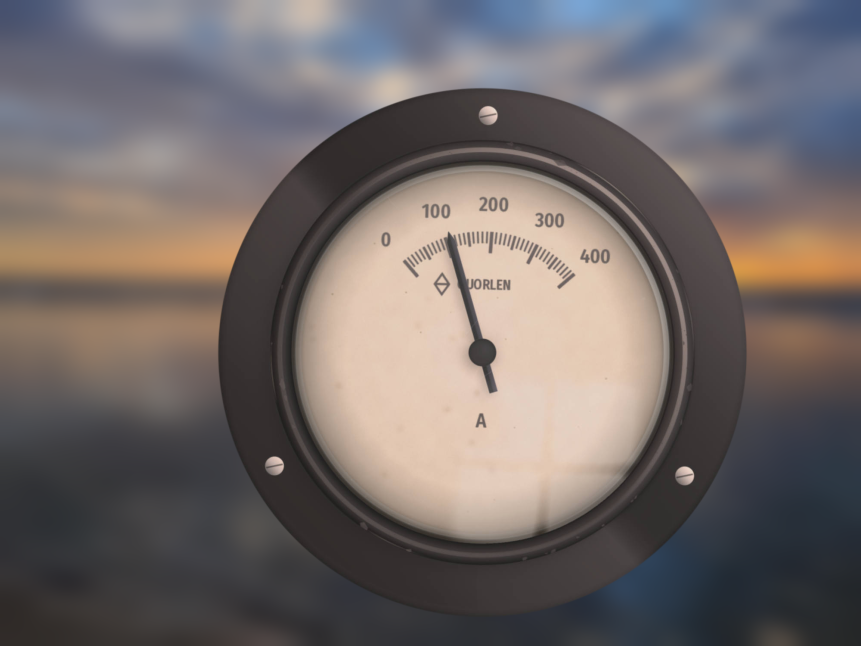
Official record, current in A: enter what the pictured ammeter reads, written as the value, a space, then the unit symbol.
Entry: 110 A
